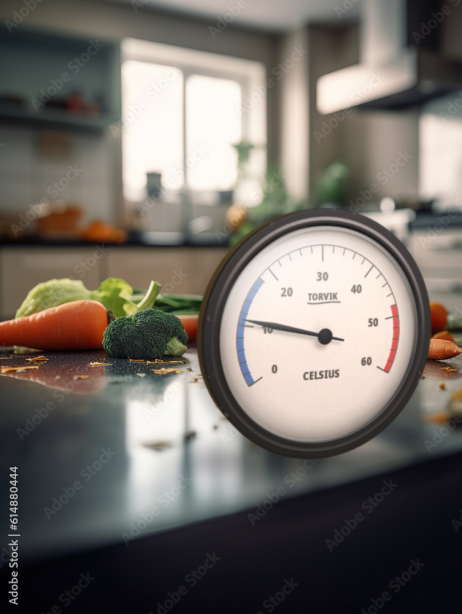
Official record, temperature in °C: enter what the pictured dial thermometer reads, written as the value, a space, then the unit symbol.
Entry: 11 °C
